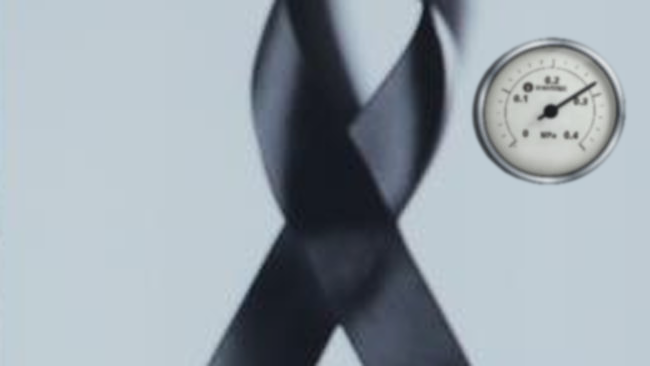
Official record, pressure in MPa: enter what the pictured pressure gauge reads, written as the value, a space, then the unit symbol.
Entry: 0.28 MPa
